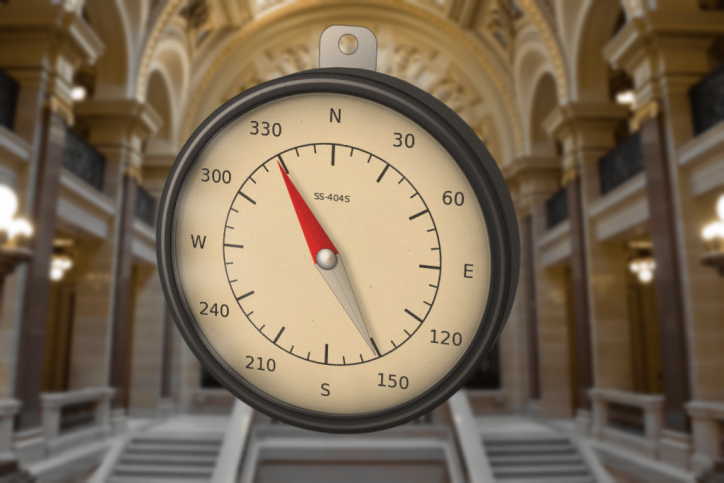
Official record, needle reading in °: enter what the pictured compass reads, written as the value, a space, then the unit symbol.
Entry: 330 °
